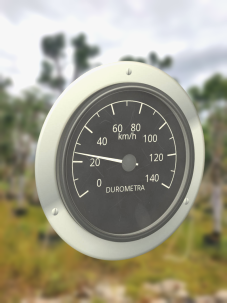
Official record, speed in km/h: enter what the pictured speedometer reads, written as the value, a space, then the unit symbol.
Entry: 25 km/h
